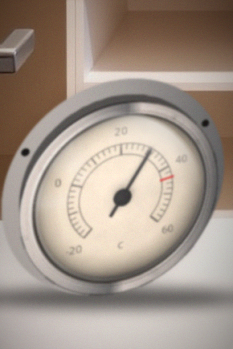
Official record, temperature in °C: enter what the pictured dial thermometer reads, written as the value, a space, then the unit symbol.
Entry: 30 °C
